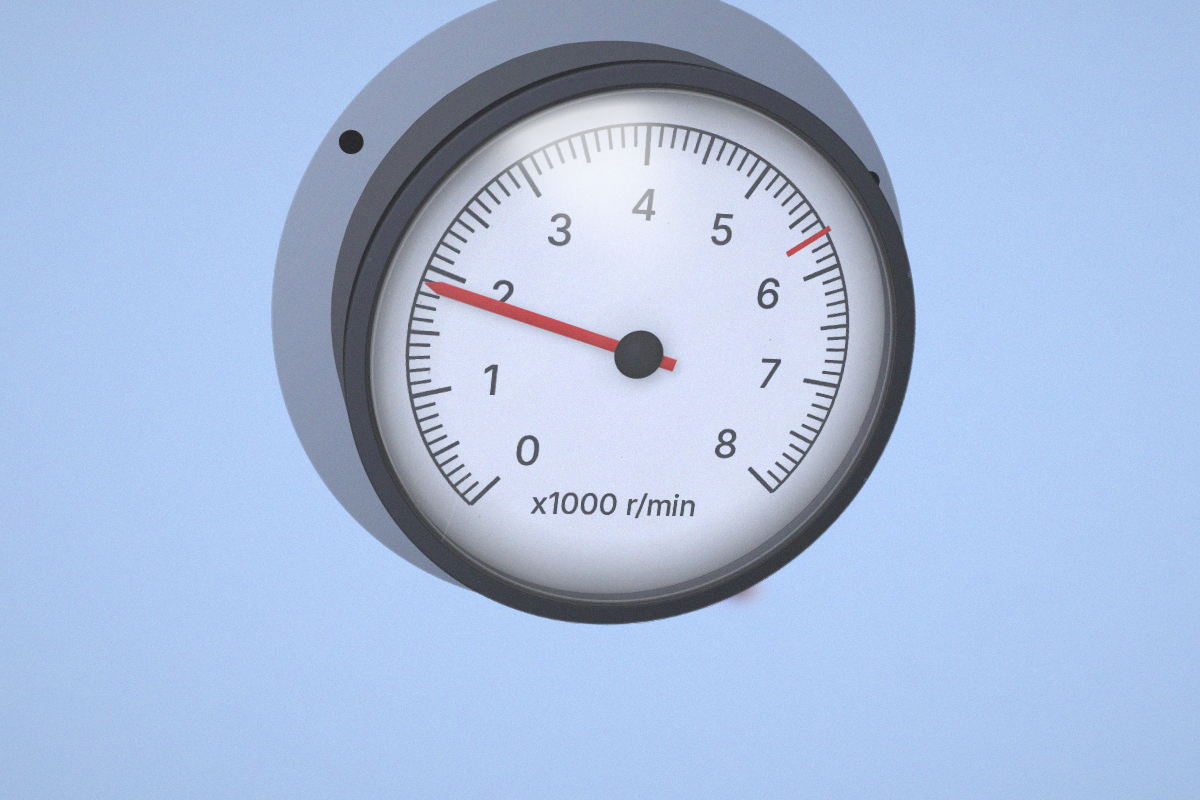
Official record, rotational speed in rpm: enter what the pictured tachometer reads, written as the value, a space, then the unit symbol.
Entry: 1900 rpm
